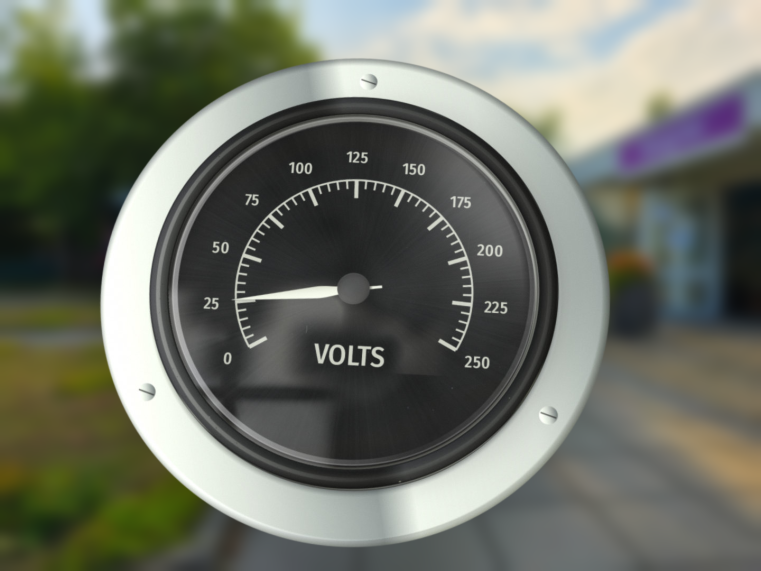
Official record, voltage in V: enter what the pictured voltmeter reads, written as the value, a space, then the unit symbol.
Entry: 25 V
